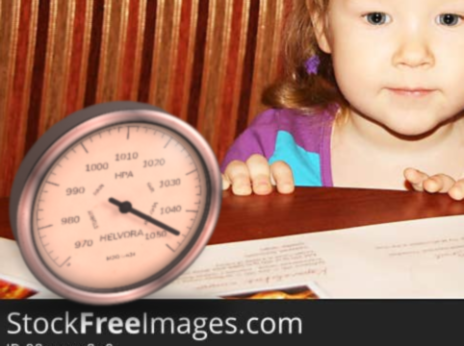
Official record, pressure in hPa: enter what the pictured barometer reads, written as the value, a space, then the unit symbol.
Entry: 1046 hPa
